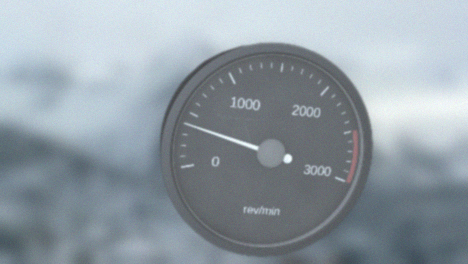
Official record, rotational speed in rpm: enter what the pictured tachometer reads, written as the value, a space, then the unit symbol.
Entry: 400 rpm
